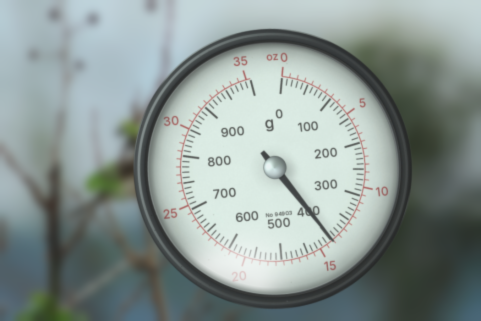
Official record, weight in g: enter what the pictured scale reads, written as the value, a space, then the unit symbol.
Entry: 400 g
